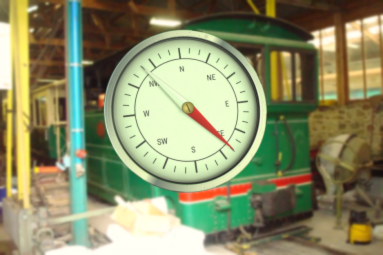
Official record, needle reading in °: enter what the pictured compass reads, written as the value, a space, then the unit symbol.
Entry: 140 °
